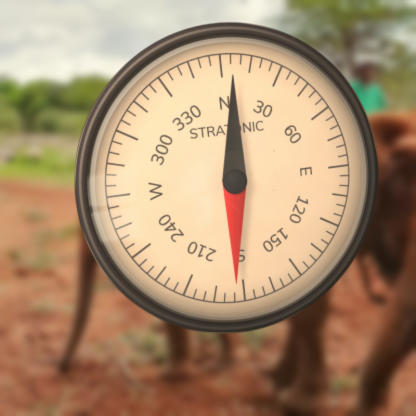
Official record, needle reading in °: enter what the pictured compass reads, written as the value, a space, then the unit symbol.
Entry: 185 °
